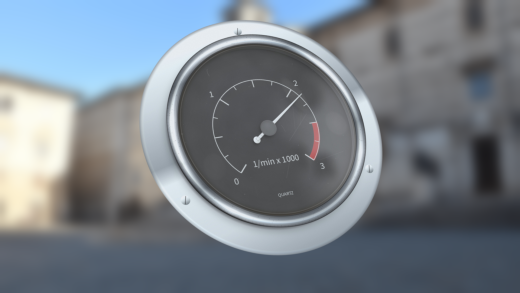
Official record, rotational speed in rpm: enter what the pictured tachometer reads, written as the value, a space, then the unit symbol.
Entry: 2125 rpm
